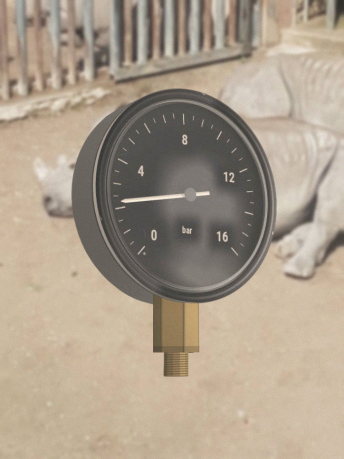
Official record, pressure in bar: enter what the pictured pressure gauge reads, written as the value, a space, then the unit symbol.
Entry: 2.25 bar
